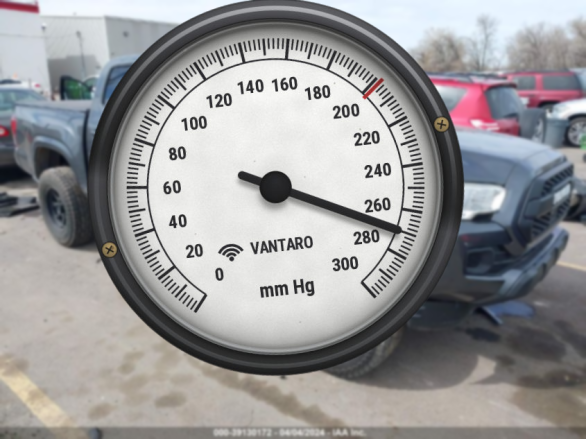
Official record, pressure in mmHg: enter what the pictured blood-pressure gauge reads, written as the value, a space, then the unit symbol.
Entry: 270 mmHg
